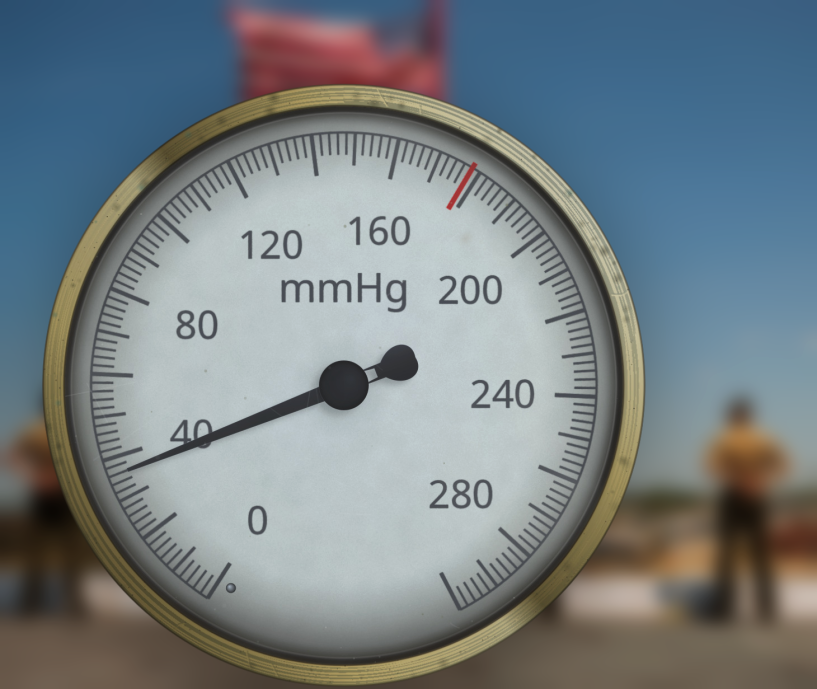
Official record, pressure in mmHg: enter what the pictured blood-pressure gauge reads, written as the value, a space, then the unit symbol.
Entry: 36 mmHg
